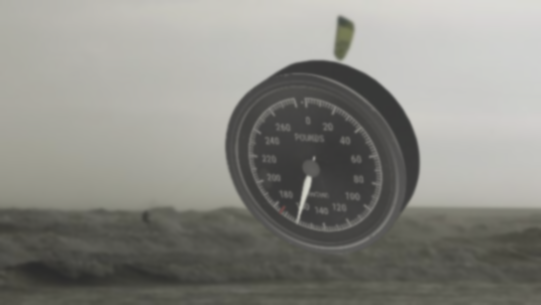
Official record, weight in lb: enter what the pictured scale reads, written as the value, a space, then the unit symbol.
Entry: 160 lb
